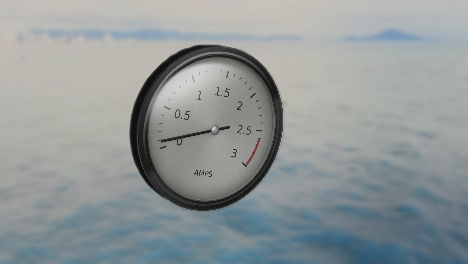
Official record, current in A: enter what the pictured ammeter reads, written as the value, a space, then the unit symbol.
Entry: 0.1 A
